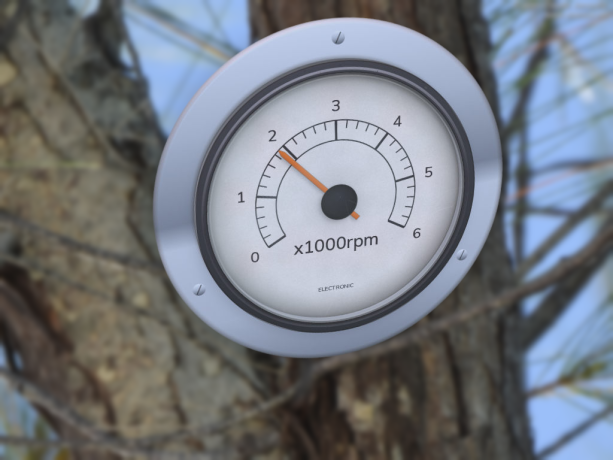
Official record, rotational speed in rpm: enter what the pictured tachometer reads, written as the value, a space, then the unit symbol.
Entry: 1900 rpm
